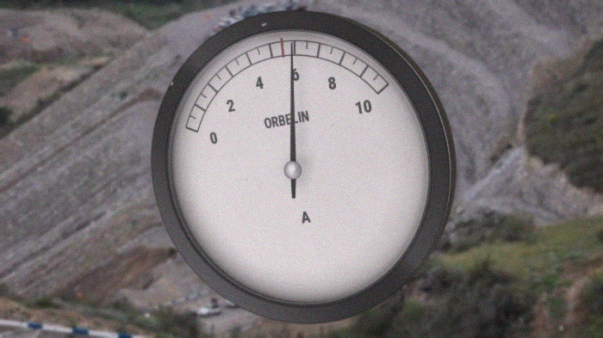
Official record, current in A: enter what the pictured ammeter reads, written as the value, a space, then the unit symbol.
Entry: 6 A
